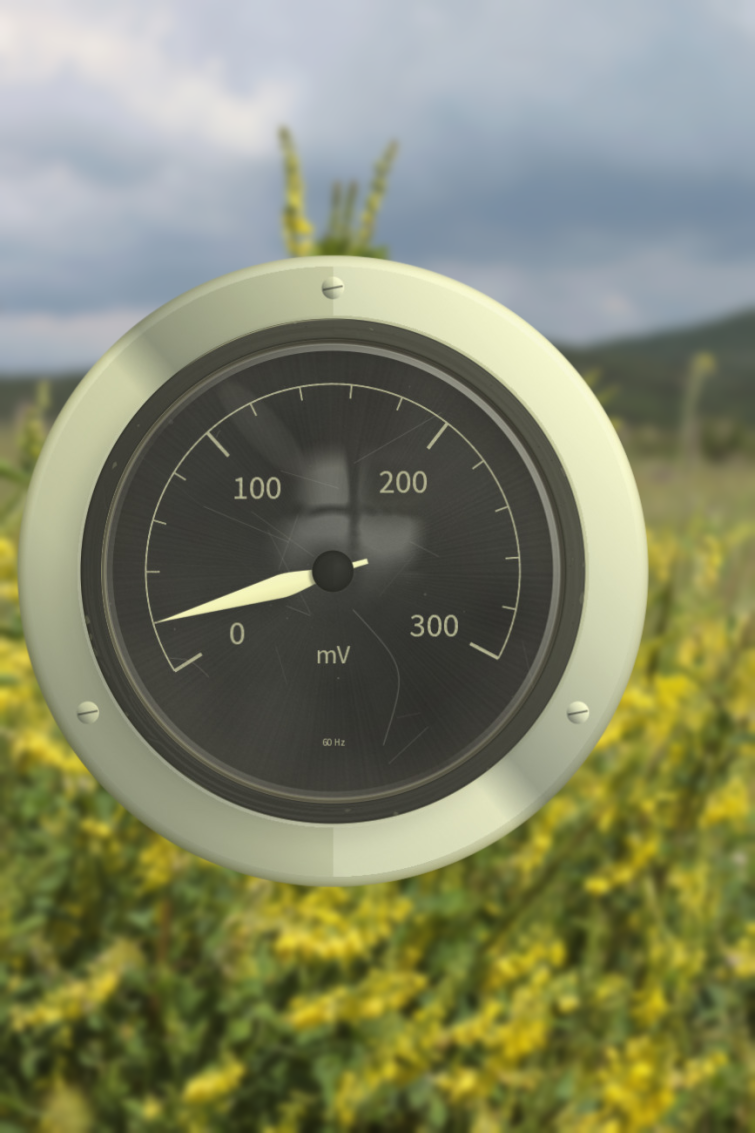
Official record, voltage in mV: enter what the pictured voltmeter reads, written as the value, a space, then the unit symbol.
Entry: 20 mV
